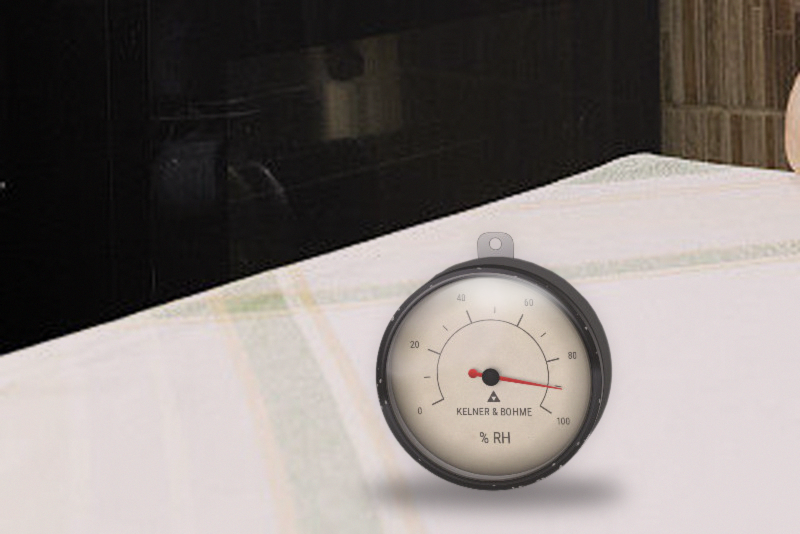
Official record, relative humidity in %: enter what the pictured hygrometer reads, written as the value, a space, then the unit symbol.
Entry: 90 %
